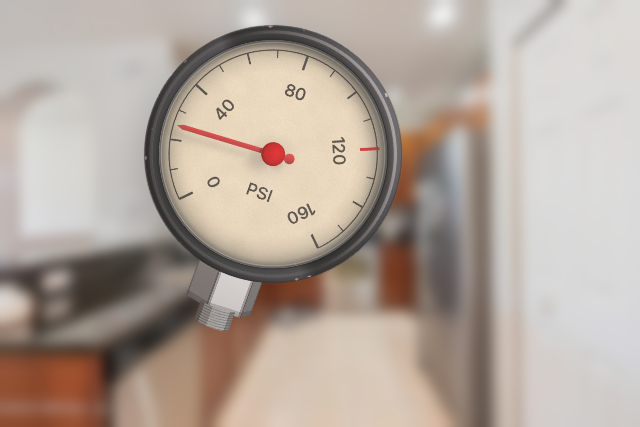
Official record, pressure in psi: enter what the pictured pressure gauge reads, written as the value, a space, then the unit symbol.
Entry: 25 psi
